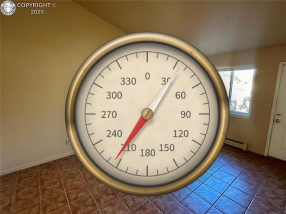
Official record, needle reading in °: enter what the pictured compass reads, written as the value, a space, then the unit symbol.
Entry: 215 °
